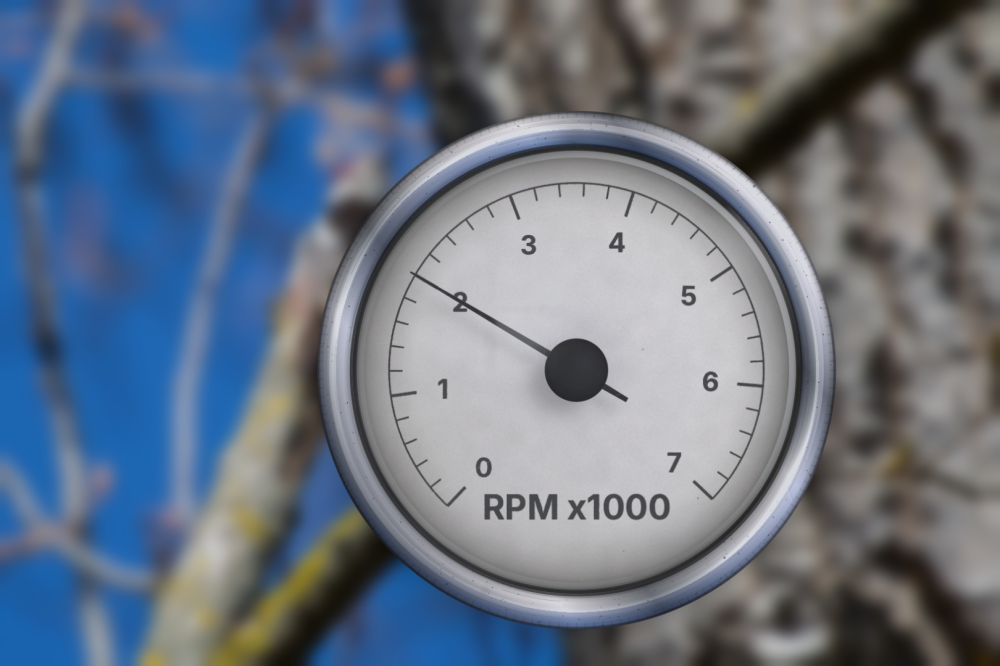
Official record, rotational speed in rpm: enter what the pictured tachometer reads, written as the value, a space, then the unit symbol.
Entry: 2000 rpm
